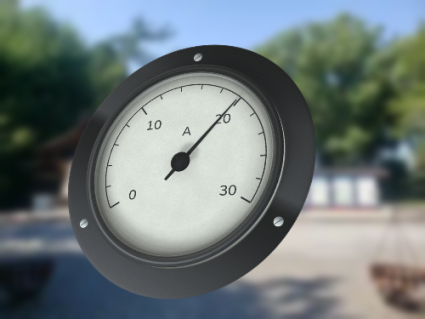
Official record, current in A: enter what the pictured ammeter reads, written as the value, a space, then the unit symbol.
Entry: 20 A
